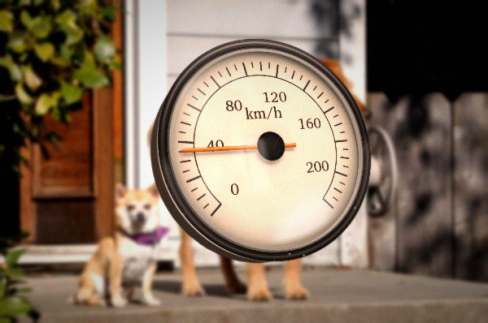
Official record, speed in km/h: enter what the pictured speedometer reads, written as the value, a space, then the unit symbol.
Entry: 35 km/h
